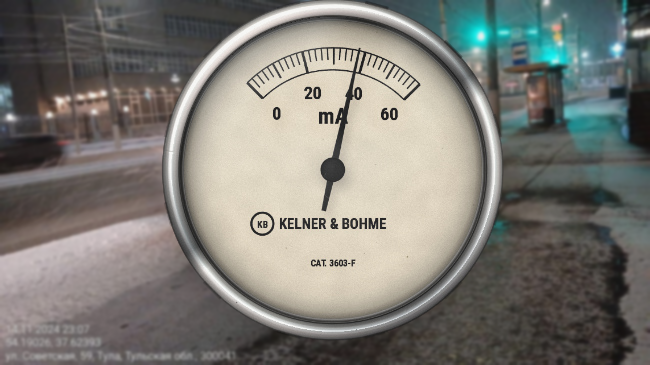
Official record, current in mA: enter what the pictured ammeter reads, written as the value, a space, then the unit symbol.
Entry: 38 mA
